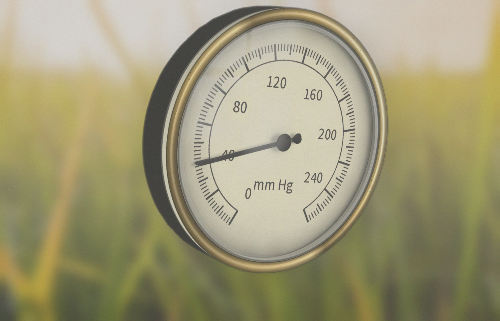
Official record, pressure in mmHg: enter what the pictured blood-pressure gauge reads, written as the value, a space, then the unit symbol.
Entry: 40 mmHg
